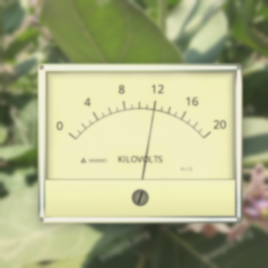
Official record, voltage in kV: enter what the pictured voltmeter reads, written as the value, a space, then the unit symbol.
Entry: 12 kV
